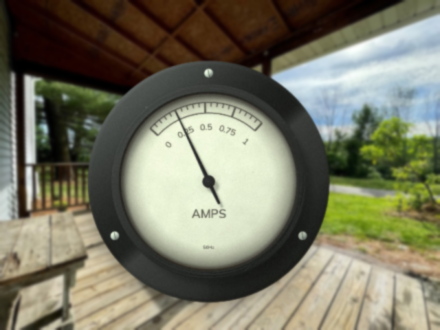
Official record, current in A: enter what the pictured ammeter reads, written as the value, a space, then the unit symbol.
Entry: 0.25 A
